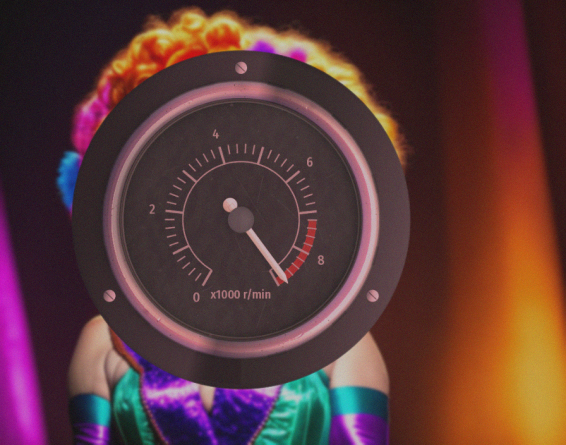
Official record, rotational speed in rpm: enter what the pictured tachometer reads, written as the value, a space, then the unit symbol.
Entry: 8800 rpm
